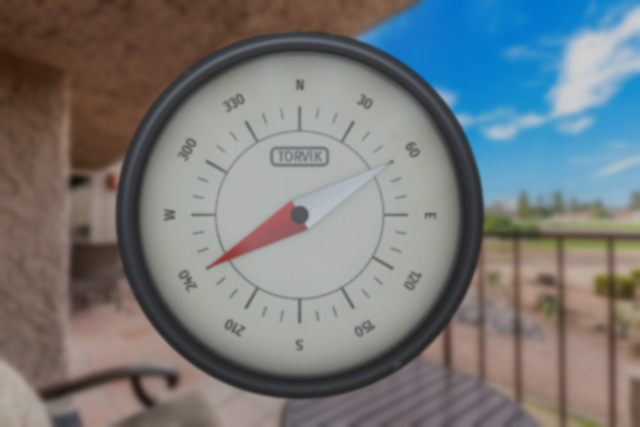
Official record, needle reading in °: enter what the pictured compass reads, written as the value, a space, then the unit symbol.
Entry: 240 °
